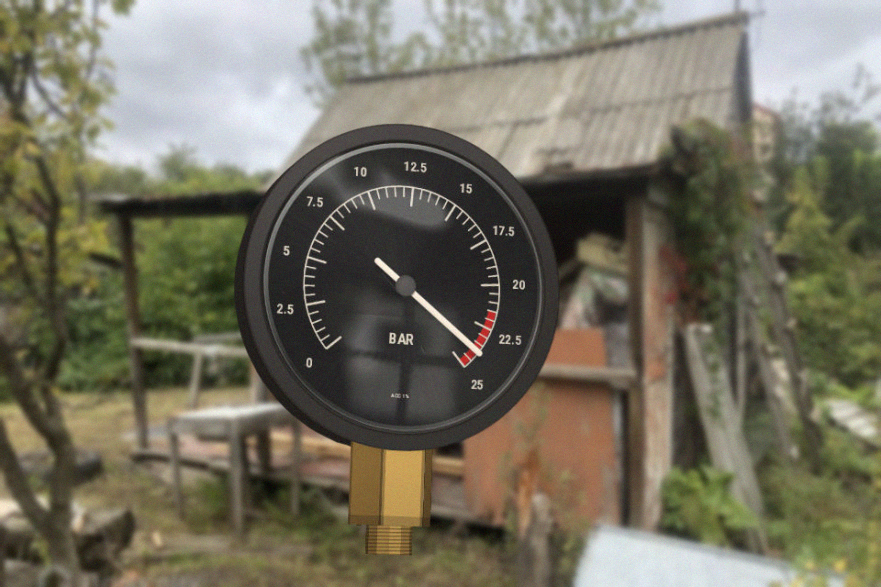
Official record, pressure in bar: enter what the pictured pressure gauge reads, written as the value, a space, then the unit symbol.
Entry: 24 bar
